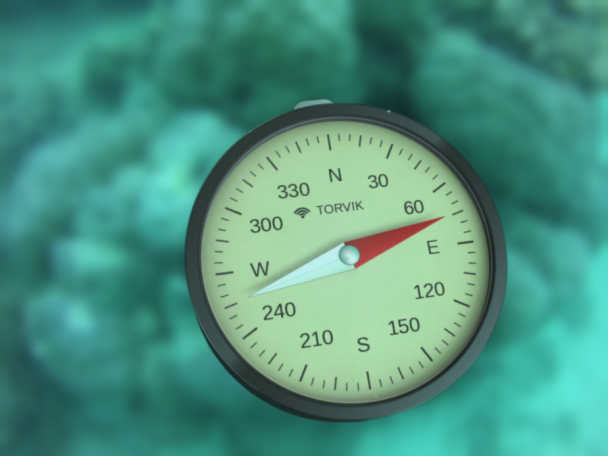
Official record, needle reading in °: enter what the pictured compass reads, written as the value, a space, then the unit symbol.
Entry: 75 °
